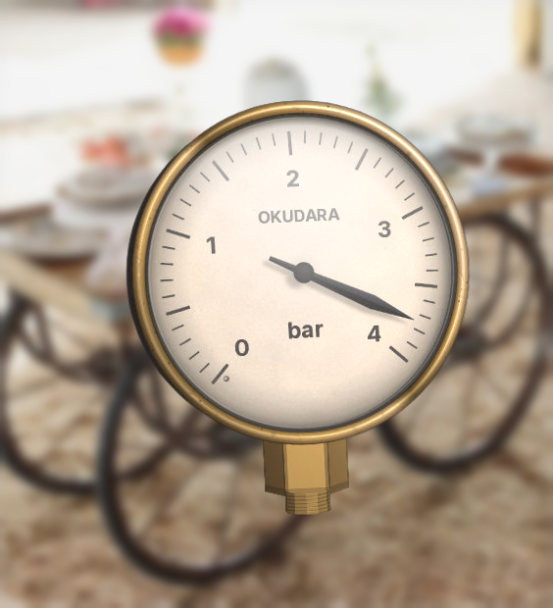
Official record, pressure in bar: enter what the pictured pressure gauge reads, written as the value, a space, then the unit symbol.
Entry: 3.75 bar
